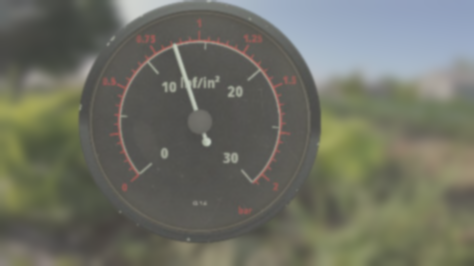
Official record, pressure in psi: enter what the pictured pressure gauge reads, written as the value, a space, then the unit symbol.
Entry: 12.5 psi
